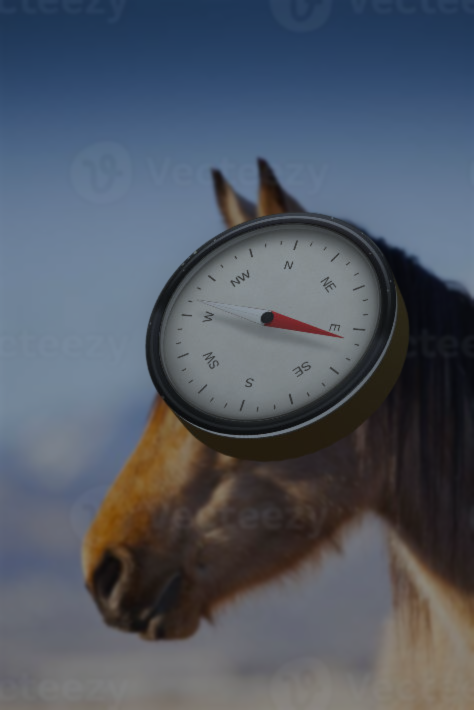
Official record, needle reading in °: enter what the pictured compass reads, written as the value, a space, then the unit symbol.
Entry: 100 °
